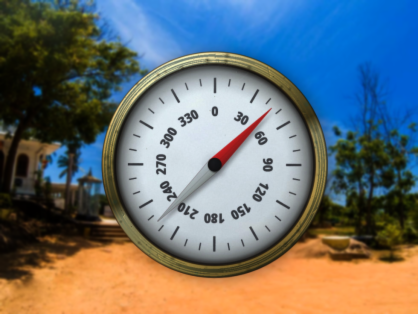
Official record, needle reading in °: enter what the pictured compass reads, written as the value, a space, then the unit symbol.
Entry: 45 °
